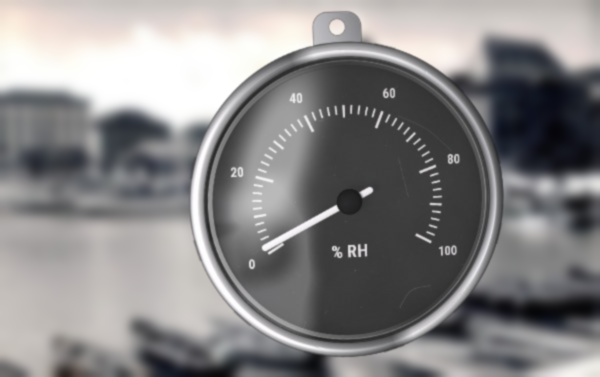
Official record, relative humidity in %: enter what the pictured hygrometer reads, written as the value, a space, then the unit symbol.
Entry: 2 %
